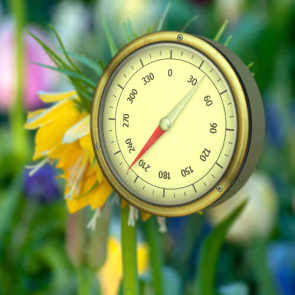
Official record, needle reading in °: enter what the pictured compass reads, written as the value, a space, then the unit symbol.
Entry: 220 °
